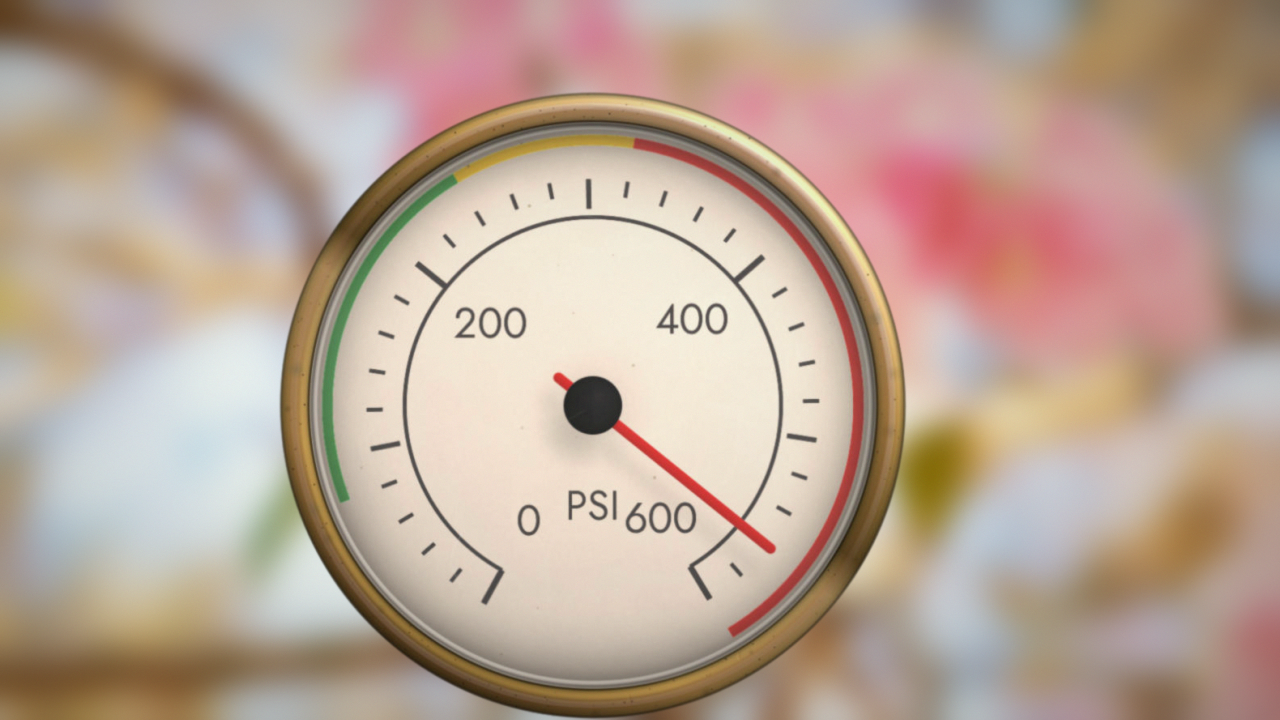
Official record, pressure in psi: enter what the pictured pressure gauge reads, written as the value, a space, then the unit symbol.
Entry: 560 psi
